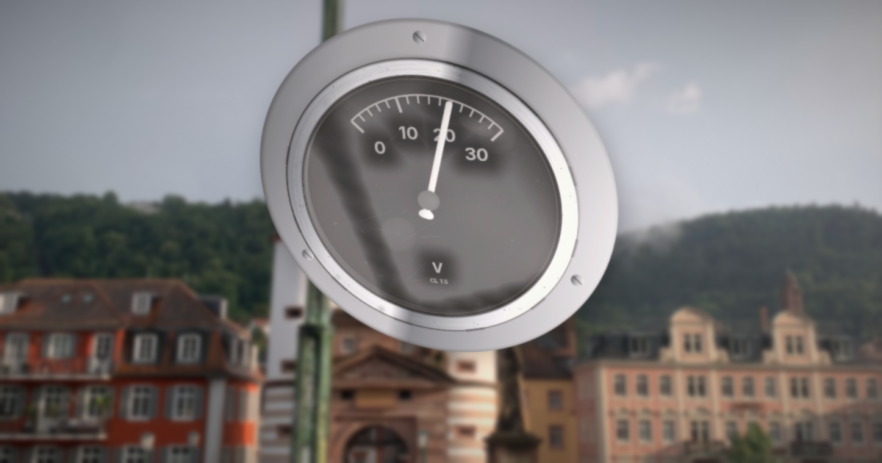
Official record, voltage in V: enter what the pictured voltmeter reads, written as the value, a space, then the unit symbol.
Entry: 20 V
